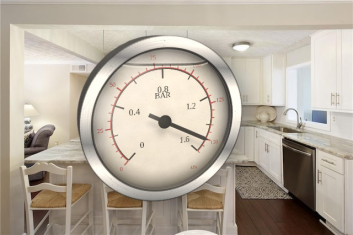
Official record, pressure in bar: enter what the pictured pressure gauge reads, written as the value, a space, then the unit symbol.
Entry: 1.5 bar
